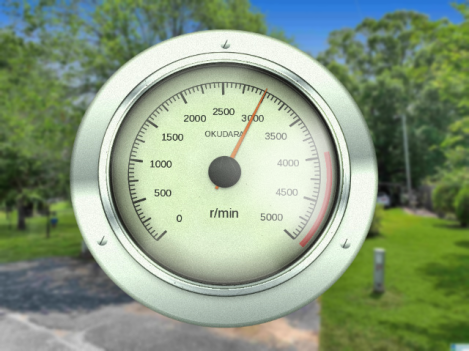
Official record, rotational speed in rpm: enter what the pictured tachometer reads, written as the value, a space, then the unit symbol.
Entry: 3000 rpm
